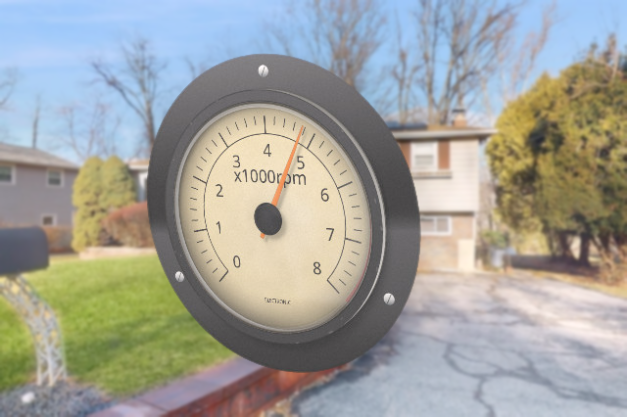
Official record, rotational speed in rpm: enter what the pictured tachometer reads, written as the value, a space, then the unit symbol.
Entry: 4800 rpm
